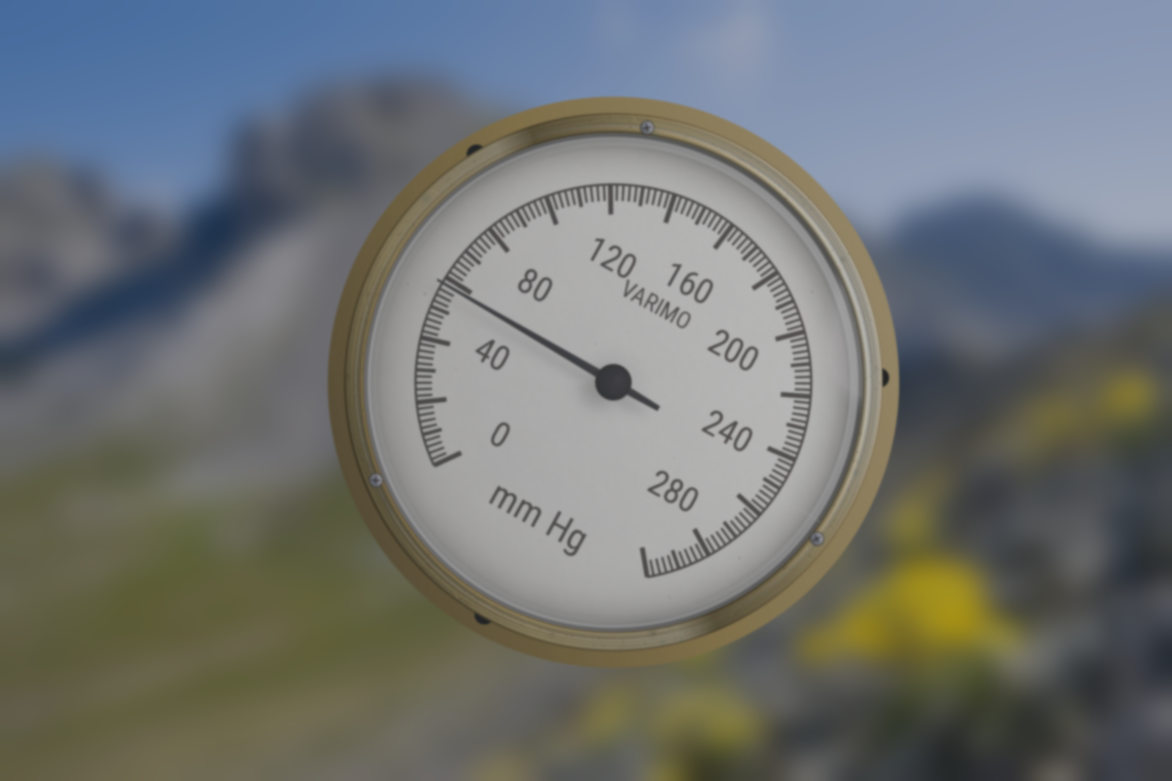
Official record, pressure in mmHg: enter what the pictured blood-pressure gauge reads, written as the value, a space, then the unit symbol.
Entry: 58 mmHg
